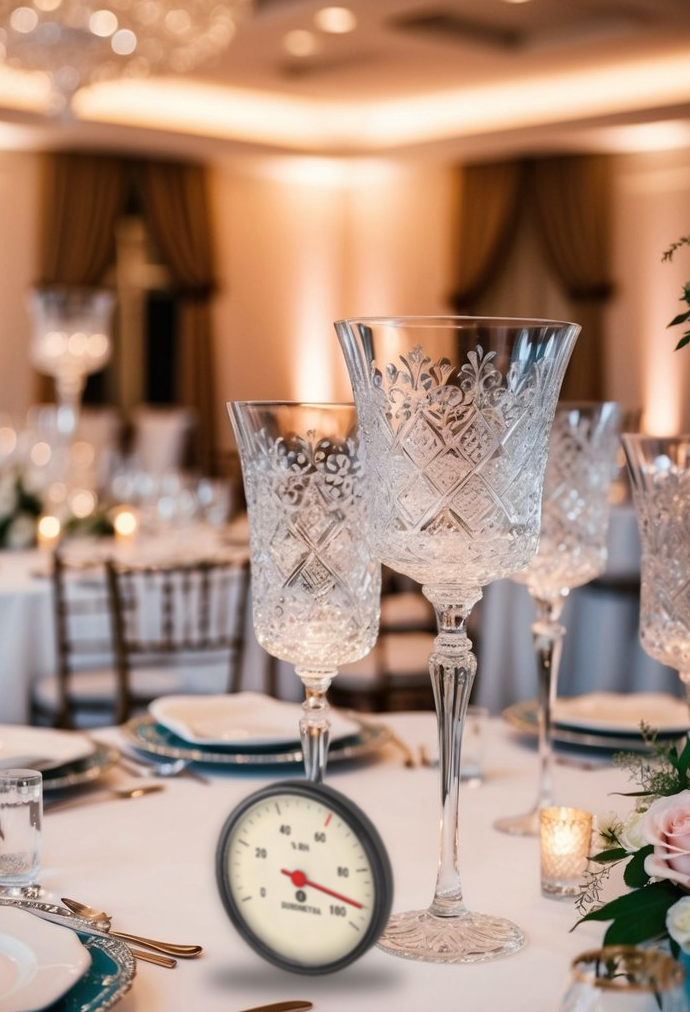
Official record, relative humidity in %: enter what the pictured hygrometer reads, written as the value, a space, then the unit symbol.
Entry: 92 %
